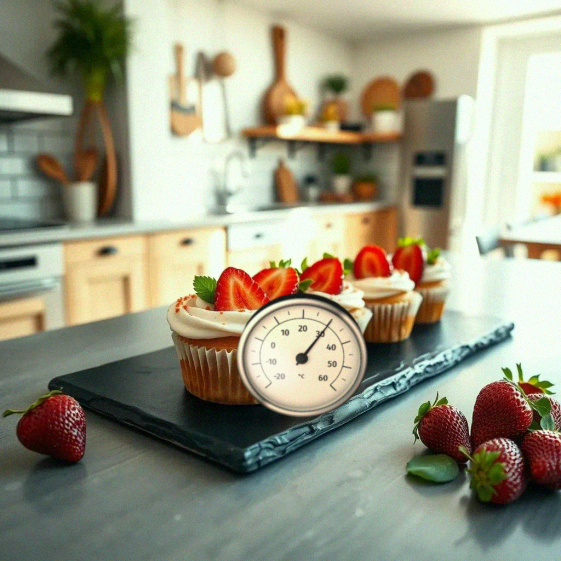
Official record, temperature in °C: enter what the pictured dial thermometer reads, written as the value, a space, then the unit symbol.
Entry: 30 °C
